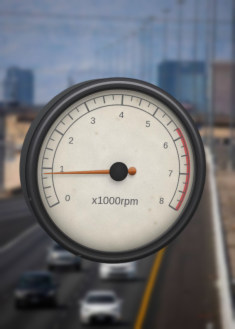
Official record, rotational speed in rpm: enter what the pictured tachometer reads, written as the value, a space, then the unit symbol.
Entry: 875 rpm
